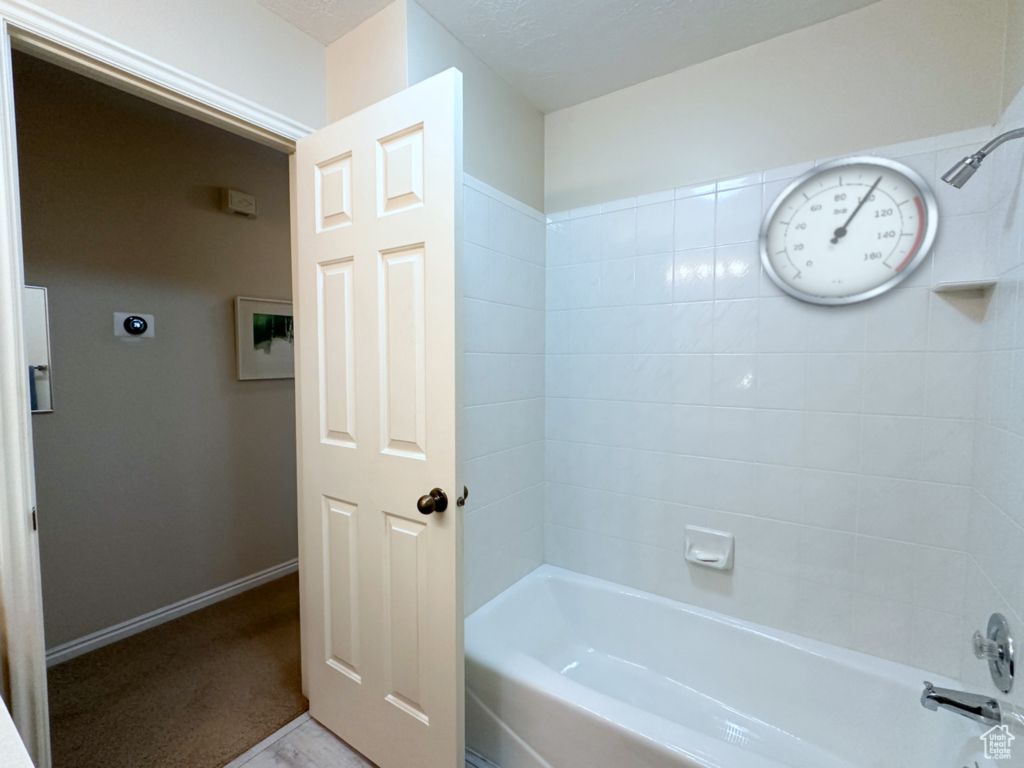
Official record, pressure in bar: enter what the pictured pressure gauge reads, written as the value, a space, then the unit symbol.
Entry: 100 bar
